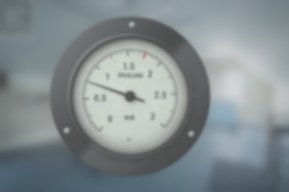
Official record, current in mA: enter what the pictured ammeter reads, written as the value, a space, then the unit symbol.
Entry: 0.75 mA
